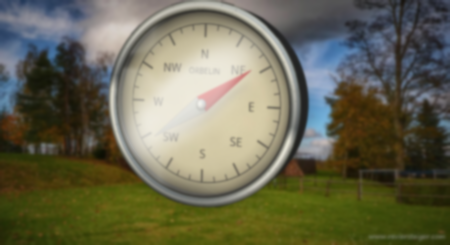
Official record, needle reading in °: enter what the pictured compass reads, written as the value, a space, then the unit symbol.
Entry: 55 °
